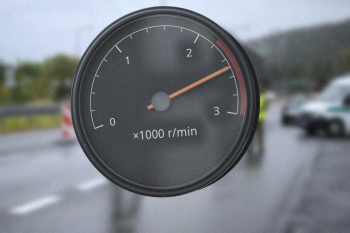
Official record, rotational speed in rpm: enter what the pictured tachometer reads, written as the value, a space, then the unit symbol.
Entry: 2500 rpm
